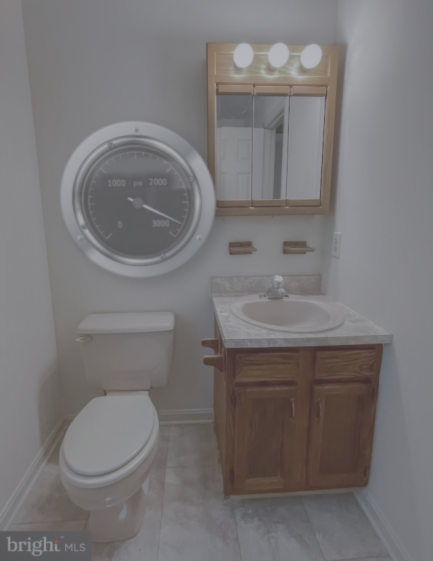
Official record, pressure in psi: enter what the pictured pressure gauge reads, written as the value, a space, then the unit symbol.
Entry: 2800 psi
